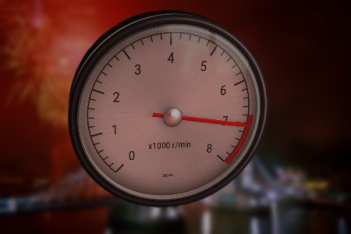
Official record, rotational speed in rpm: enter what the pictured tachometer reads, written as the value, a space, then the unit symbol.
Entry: 7000 rpm
